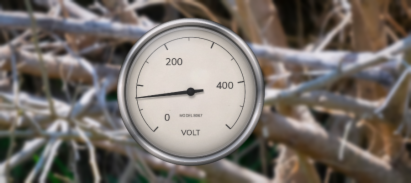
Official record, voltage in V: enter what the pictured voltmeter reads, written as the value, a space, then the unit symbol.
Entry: 75 V
